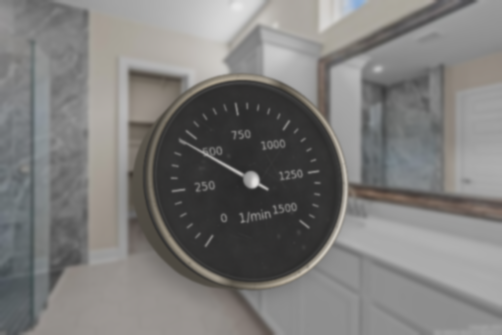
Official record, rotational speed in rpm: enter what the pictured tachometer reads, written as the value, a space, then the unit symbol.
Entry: 450 rpm
